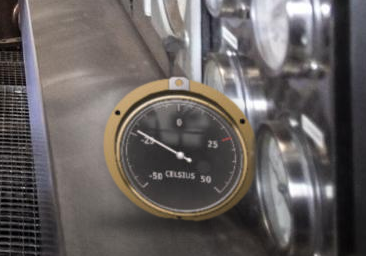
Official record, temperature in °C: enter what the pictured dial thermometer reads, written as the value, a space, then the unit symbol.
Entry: -22.5 °C
